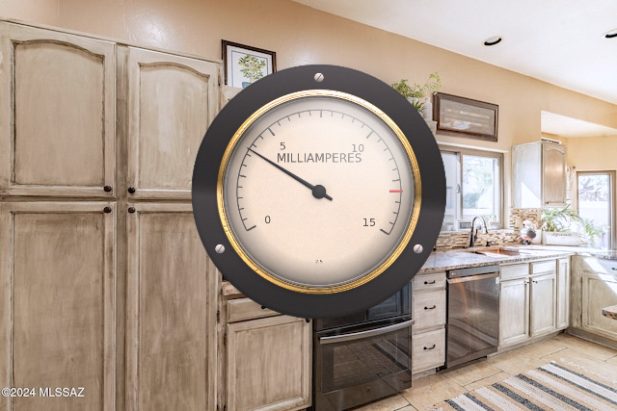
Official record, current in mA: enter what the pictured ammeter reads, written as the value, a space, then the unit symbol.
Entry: 3.75 mA
